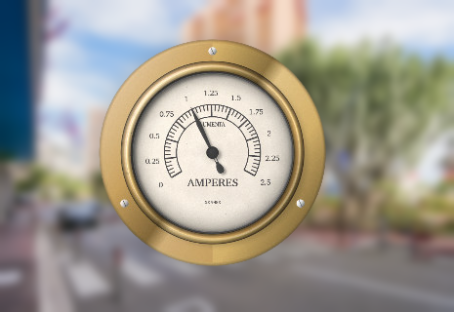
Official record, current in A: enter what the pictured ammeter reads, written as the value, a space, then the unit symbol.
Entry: 1 A
